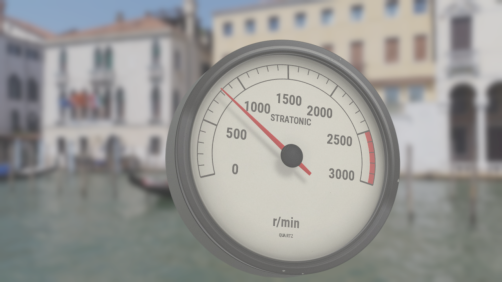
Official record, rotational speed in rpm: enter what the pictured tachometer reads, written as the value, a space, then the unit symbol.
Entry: 800 rpm
